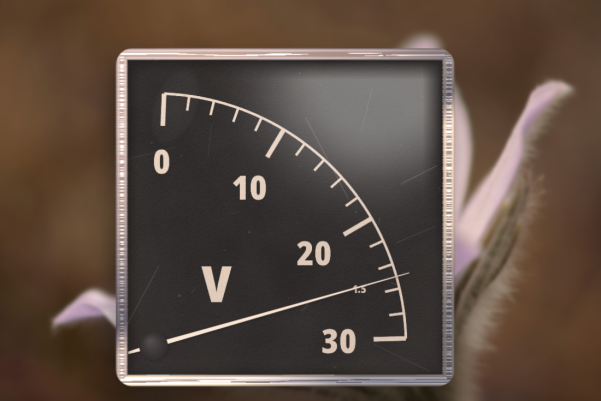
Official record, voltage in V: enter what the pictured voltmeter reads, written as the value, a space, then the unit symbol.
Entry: 25 V
